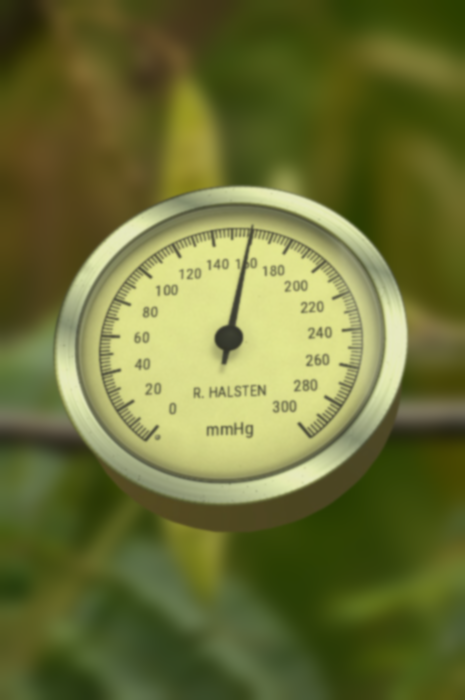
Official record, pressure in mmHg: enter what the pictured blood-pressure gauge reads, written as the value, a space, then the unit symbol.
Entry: 160 mmHg
